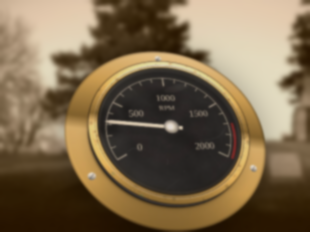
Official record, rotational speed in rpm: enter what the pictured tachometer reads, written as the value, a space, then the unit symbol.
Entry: 300 rpm
